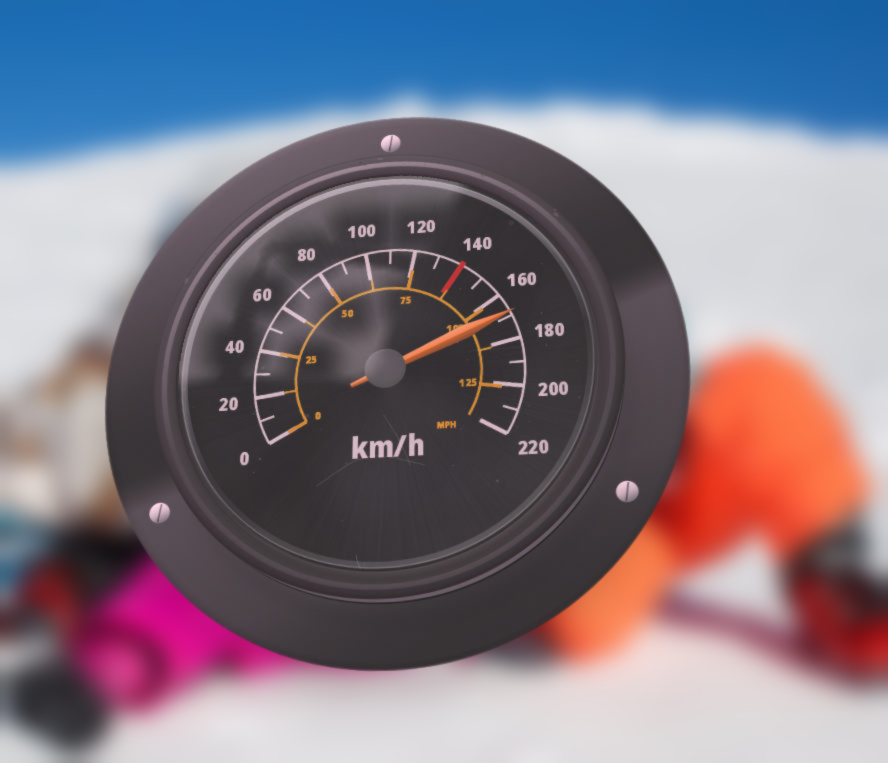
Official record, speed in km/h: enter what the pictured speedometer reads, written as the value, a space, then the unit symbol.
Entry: 170 km/h
